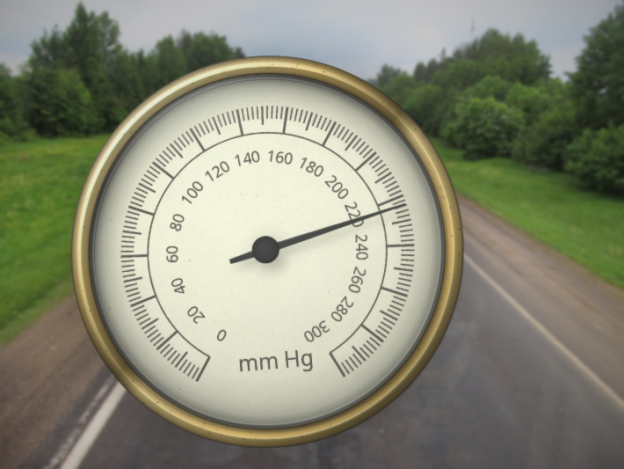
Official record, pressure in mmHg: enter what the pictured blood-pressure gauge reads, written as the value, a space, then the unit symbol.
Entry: 224 mmHg
